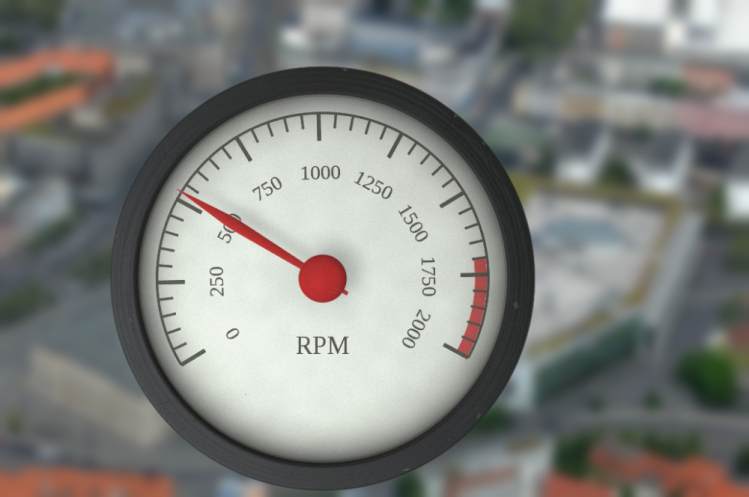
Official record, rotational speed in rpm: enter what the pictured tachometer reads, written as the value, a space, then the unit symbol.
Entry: 525 rpm
